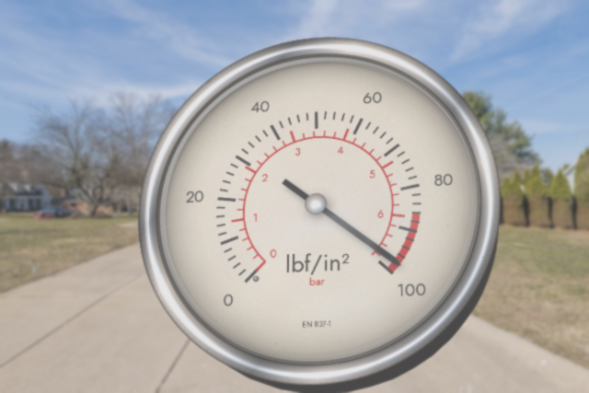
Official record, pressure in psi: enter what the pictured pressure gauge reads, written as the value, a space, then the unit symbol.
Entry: 98 psi
